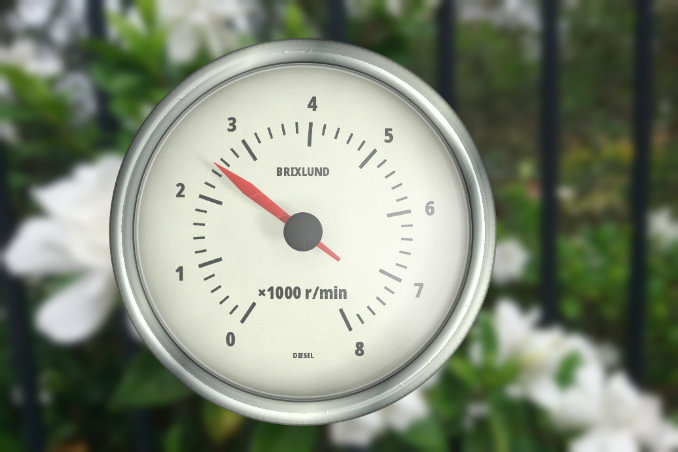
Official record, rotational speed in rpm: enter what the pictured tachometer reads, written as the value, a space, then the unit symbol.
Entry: 2500 rpm
